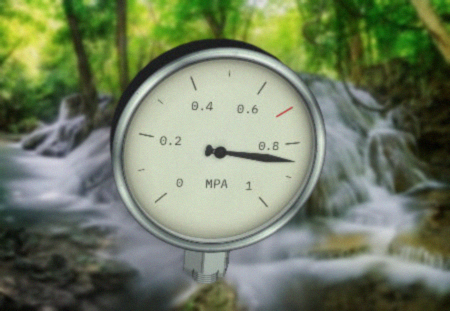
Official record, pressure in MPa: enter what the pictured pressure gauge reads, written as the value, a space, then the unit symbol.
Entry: 0.85 MPa
